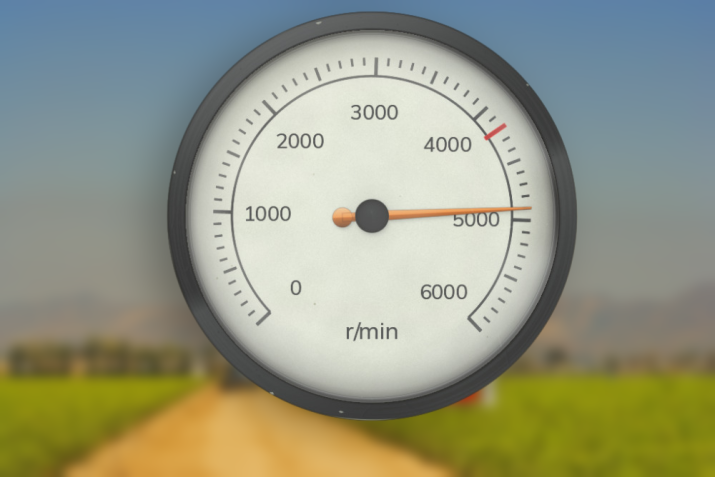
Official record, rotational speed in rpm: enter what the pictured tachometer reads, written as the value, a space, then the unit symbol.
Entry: 4900 rpm
